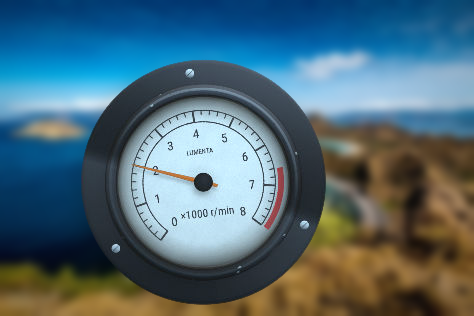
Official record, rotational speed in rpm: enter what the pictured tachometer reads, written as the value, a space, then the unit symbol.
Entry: 2000 rpm
